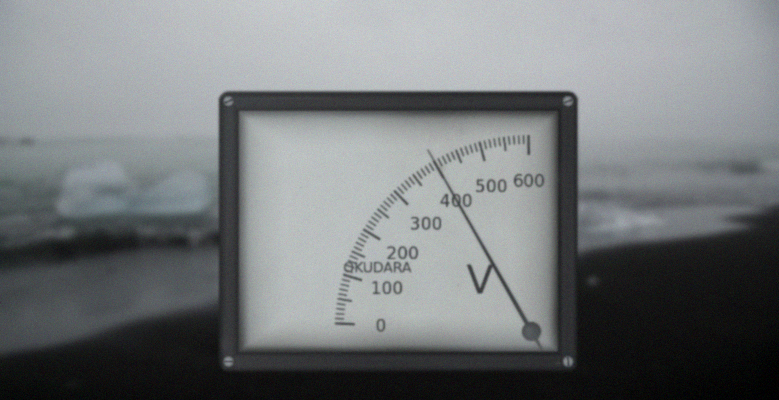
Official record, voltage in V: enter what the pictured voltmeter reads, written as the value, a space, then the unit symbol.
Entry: 400 V
